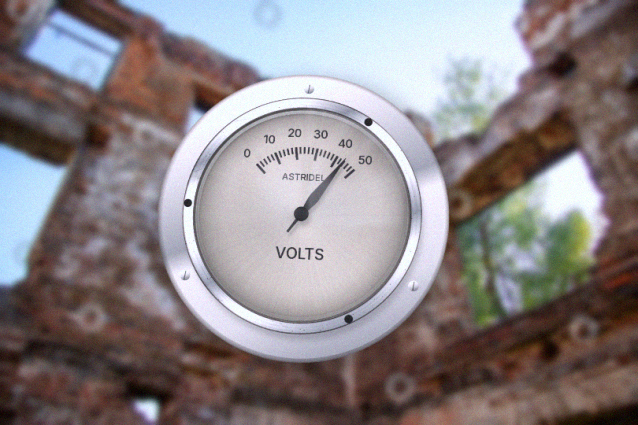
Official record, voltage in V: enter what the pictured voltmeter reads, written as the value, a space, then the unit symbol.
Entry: 44 V
